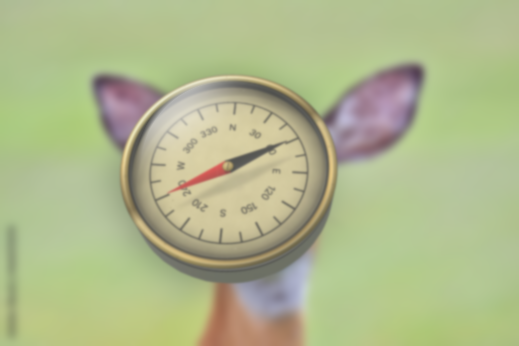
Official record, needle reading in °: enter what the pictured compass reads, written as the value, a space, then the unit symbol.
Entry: 240 °
